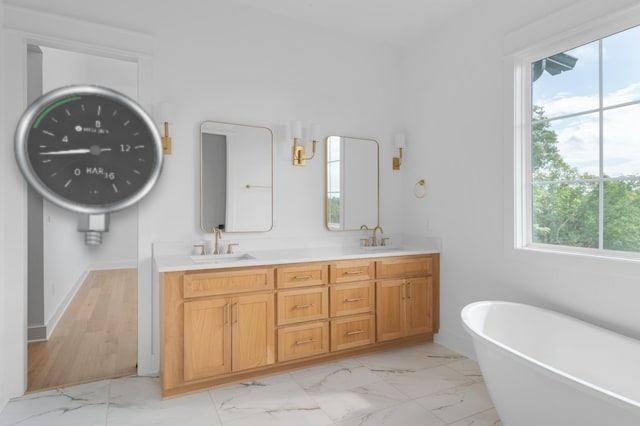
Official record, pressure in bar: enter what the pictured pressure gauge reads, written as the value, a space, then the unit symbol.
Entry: 2.5 bar
